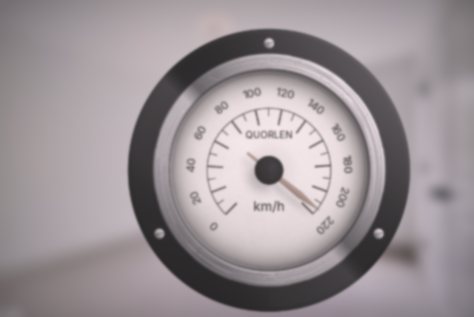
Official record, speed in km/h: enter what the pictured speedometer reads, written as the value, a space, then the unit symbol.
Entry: 215 km/h
